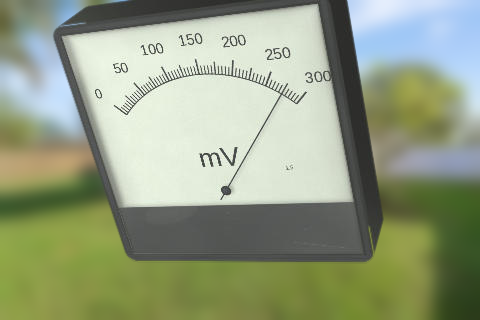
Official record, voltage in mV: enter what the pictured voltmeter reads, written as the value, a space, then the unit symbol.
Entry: 275 mV
